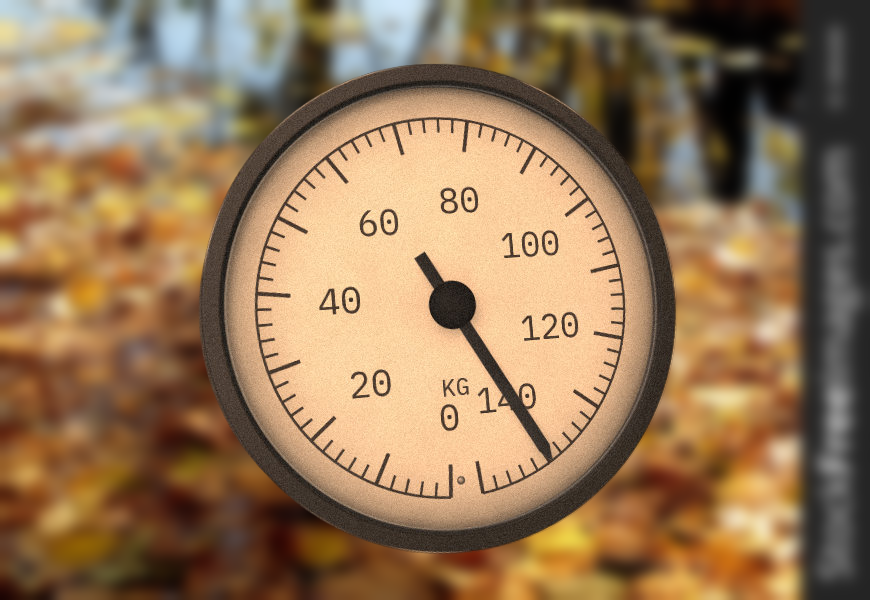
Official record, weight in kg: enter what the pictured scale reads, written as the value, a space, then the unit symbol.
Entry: 140 kg
